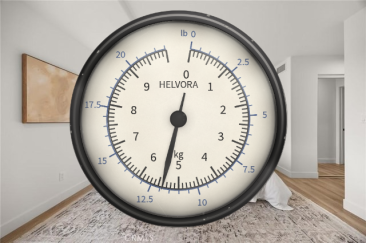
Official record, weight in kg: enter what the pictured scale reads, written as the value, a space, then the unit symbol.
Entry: 5.4 kg
